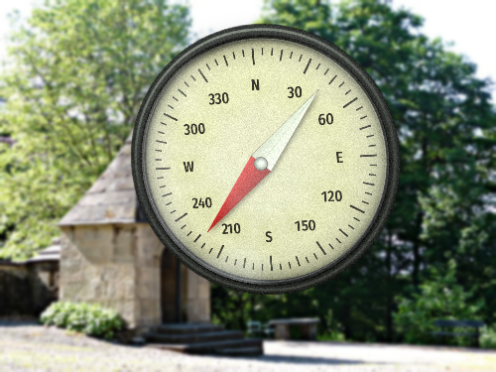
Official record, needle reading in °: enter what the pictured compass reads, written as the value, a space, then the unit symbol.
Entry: 222.5 °
